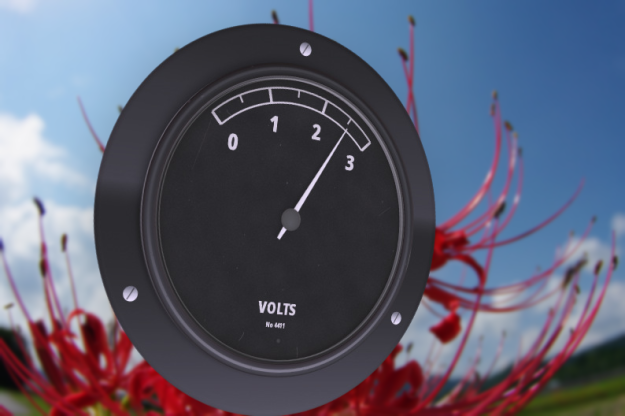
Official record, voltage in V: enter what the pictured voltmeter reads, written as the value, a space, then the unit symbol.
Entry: 2.5 V
